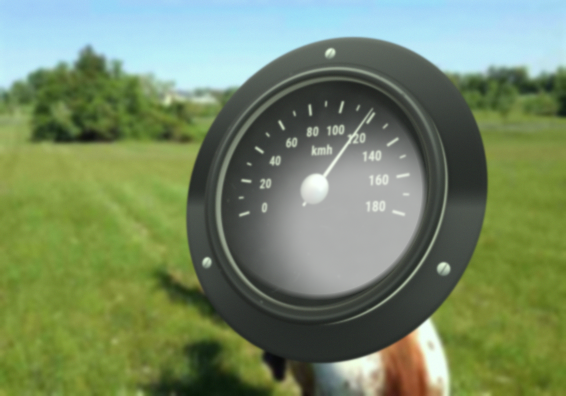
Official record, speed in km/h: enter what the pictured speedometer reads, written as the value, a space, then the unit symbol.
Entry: 120 km/h
